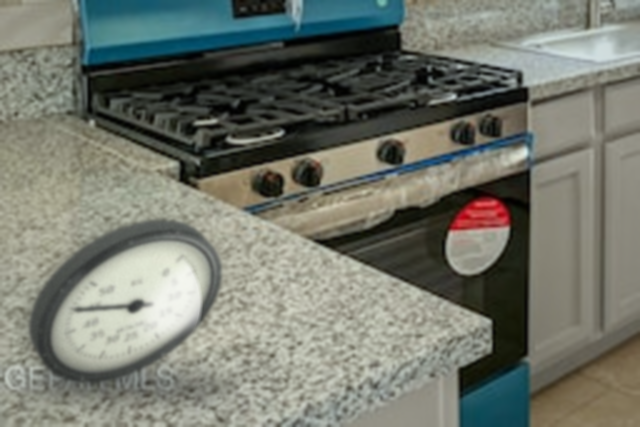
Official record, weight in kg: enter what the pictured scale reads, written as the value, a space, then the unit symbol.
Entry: 45 kg
